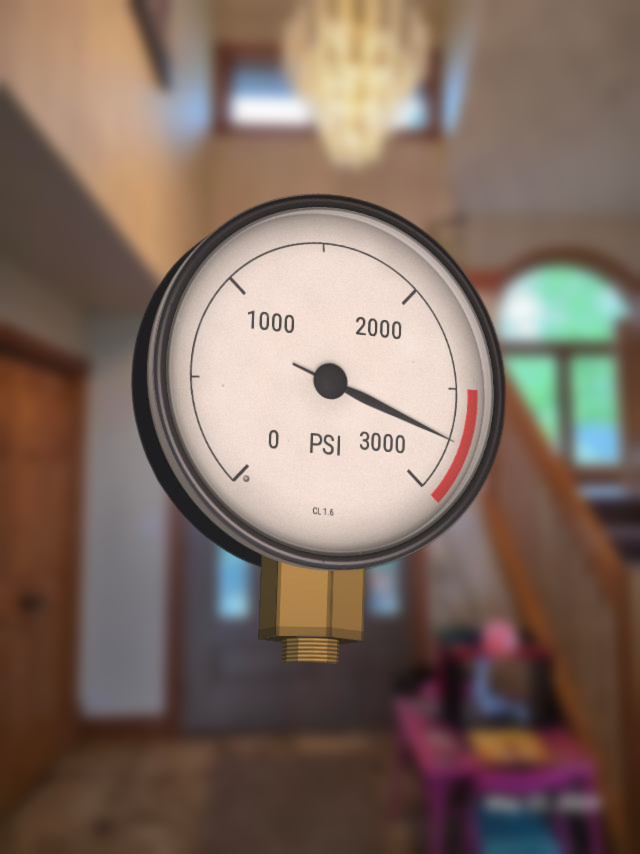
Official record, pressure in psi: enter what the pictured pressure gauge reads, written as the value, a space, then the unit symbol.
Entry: 2750 psi
